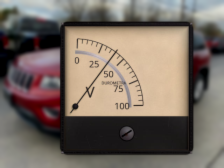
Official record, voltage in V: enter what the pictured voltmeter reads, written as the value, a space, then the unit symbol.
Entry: 40 V
